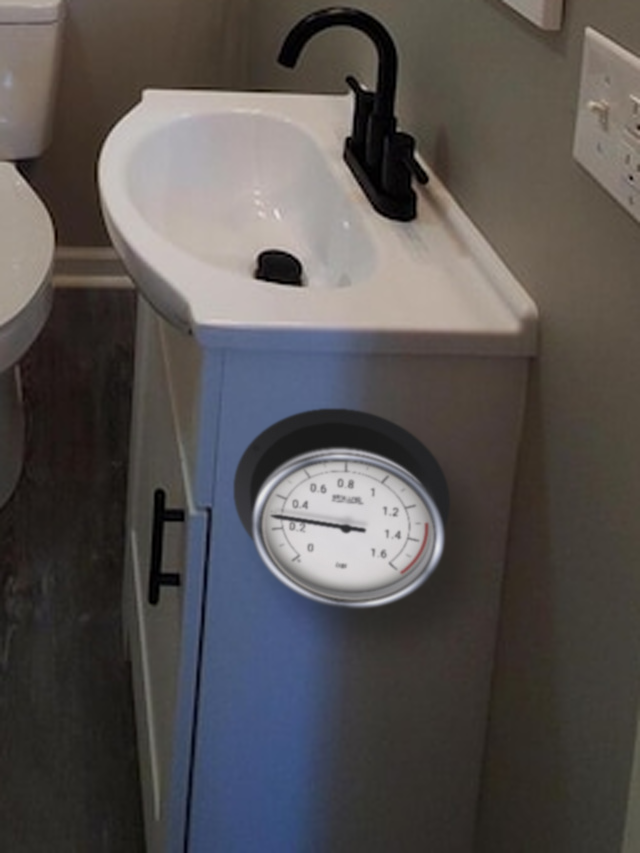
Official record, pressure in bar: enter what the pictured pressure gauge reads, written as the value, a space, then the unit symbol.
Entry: 0.3 bar
